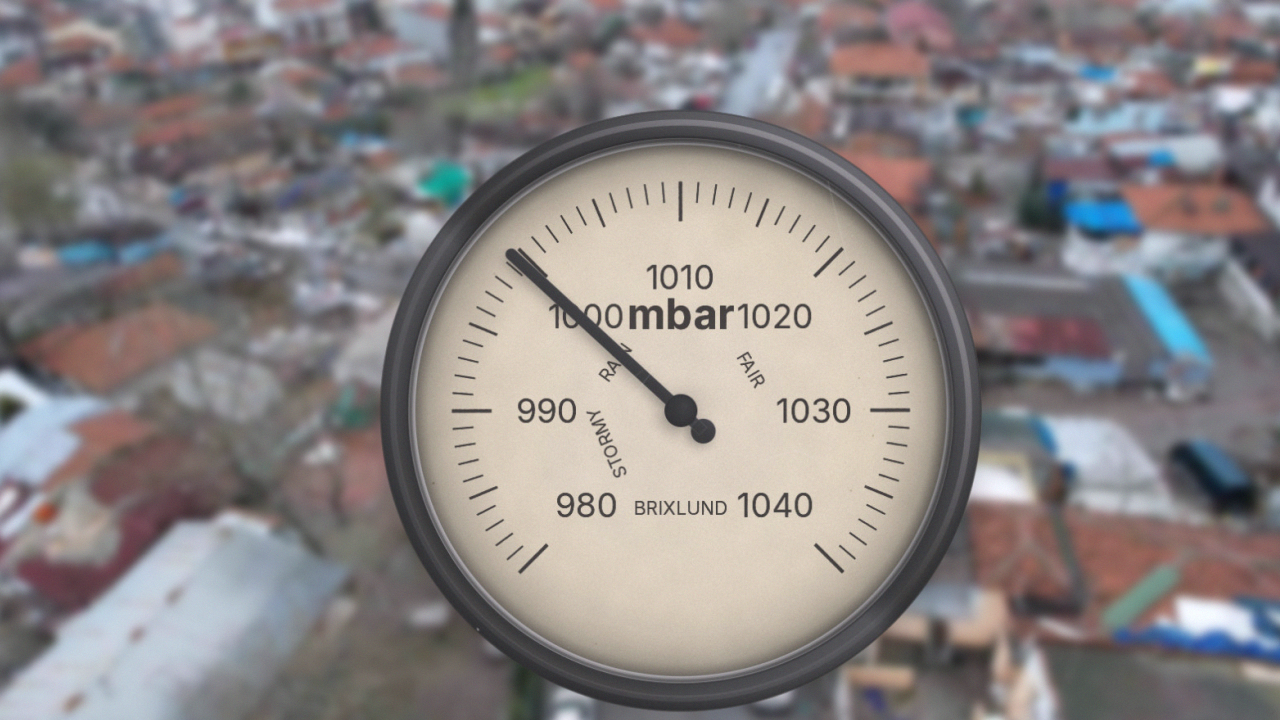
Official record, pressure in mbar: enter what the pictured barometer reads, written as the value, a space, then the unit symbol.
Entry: 999.5 mbar
